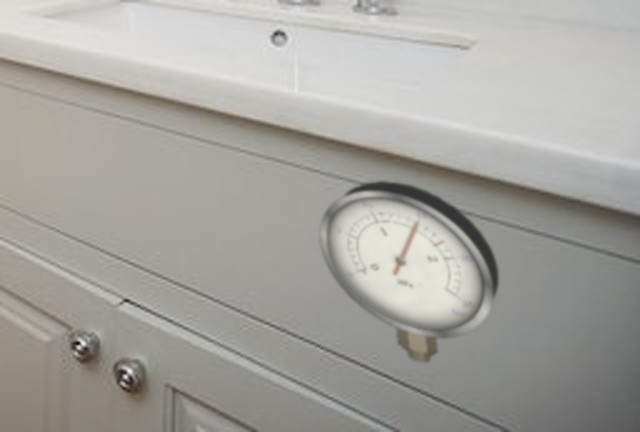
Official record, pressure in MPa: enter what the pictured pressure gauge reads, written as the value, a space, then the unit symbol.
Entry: 1.5 MPa
